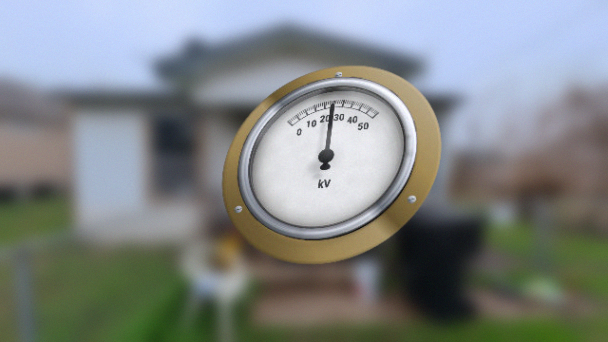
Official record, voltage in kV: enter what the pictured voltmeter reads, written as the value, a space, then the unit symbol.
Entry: 25 kV
